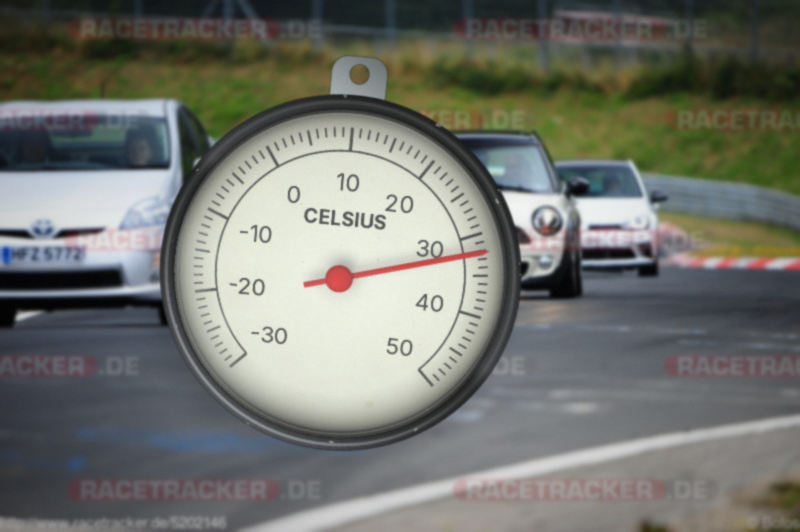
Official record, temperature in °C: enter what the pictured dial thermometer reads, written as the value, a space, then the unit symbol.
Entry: 32 °C
